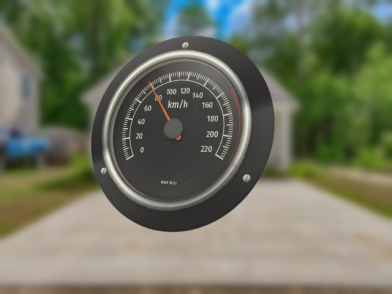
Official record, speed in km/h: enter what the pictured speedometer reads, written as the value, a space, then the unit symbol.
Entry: 80 km/h
